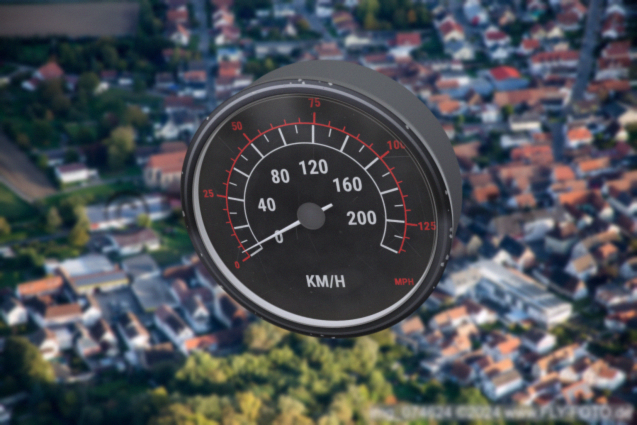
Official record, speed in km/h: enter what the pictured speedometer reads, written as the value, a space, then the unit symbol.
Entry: 5 km/h
